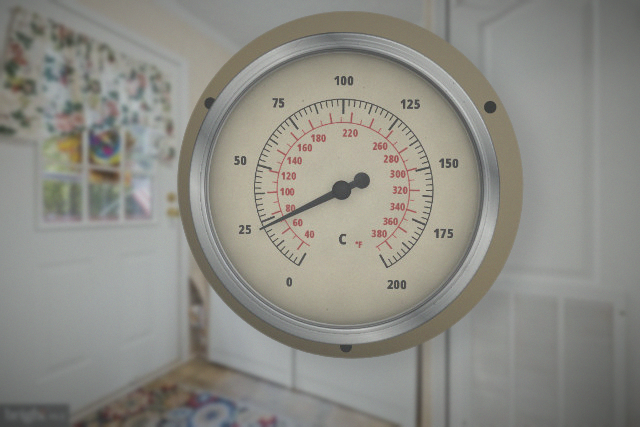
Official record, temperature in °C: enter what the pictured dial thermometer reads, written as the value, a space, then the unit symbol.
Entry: 22.5 °C
